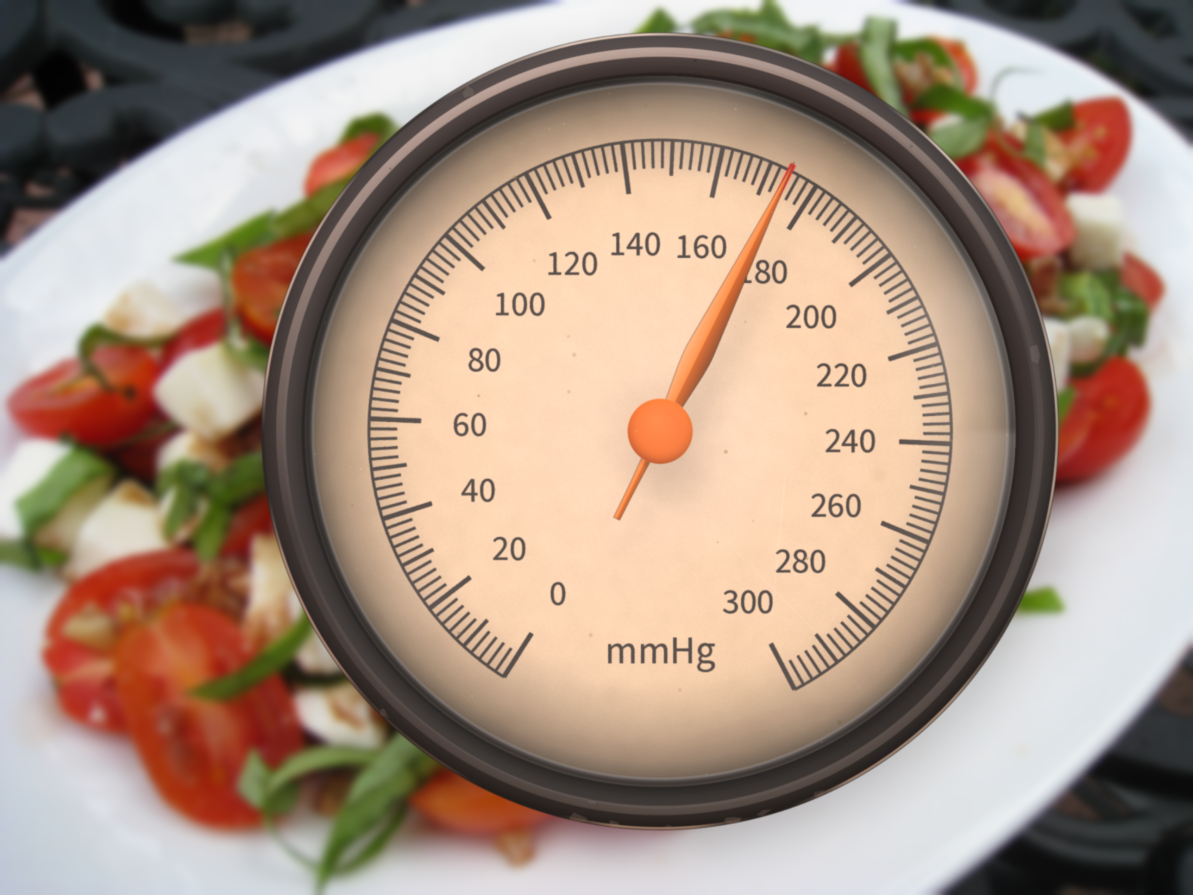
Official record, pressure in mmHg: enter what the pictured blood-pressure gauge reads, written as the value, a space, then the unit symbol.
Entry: 174 mmHg
